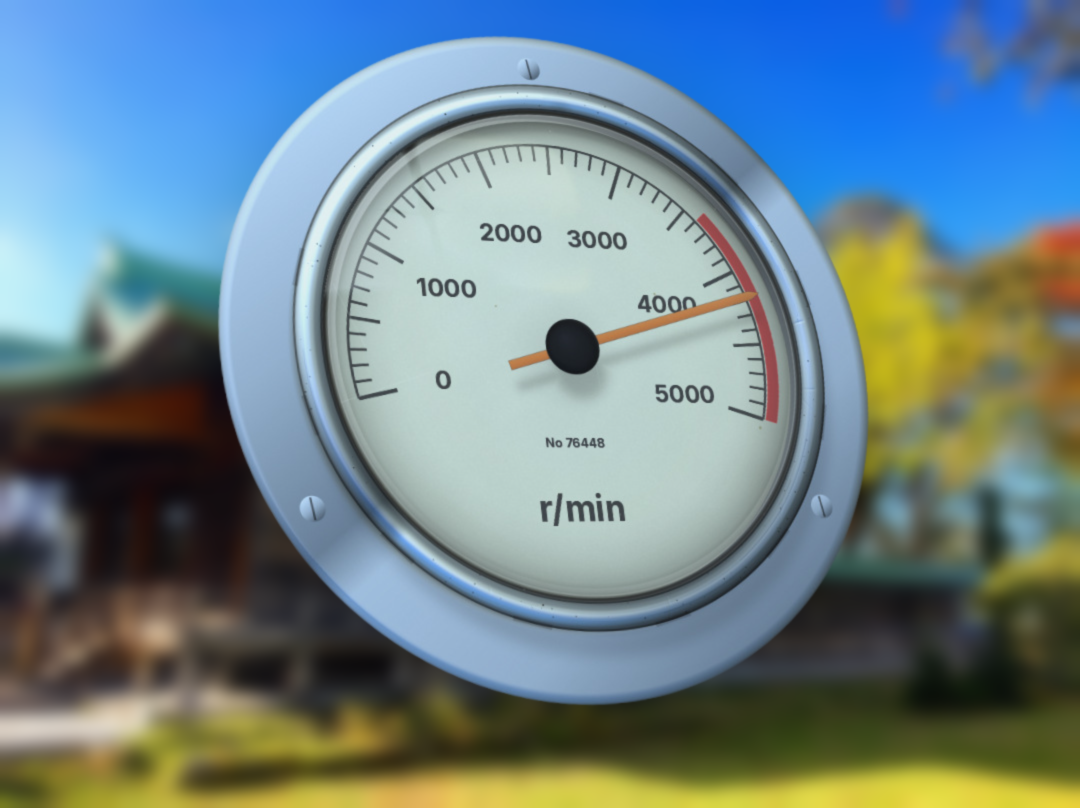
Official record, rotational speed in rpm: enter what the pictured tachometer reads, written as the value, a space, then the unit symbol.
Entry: 4200 rpm
